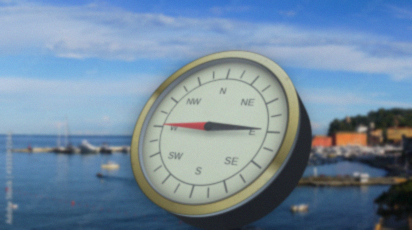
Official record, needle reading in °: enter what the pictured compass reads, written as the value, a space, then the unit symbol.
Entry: 270 °
